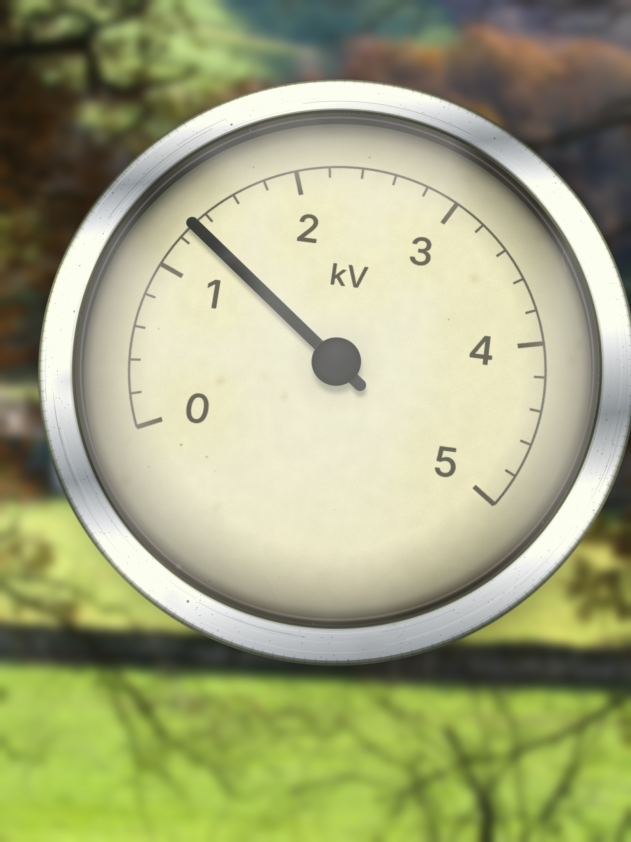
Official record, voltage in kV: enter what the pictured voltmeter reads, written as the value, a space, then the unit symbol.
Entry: 1.3 kV
